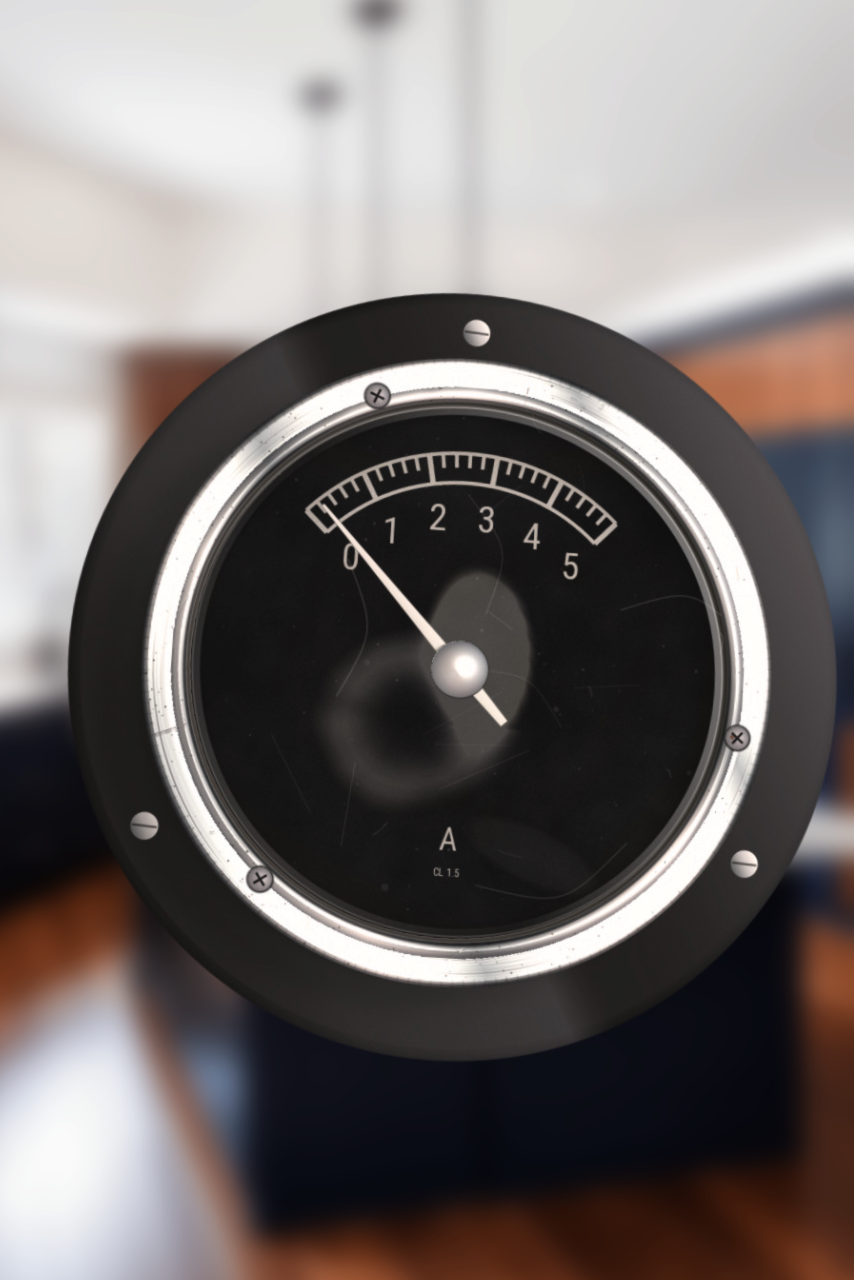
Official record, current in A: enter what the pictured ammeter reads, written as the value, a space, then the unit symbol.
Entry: 0.2 A
